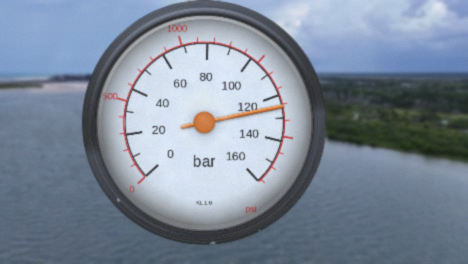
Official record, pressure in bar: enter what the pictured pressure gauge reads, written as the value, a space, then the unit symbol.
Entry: 125 bar
